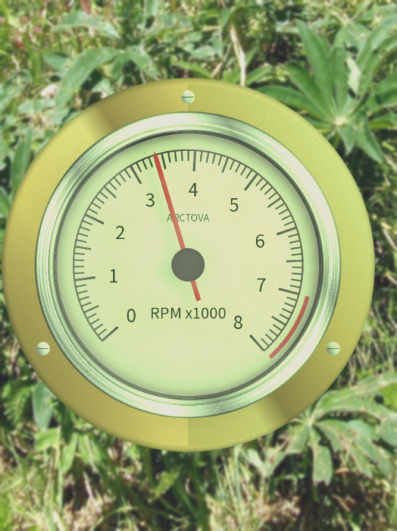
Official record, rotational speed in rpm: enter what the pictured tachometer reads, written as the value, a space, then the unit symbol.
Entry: 3400 rpm
